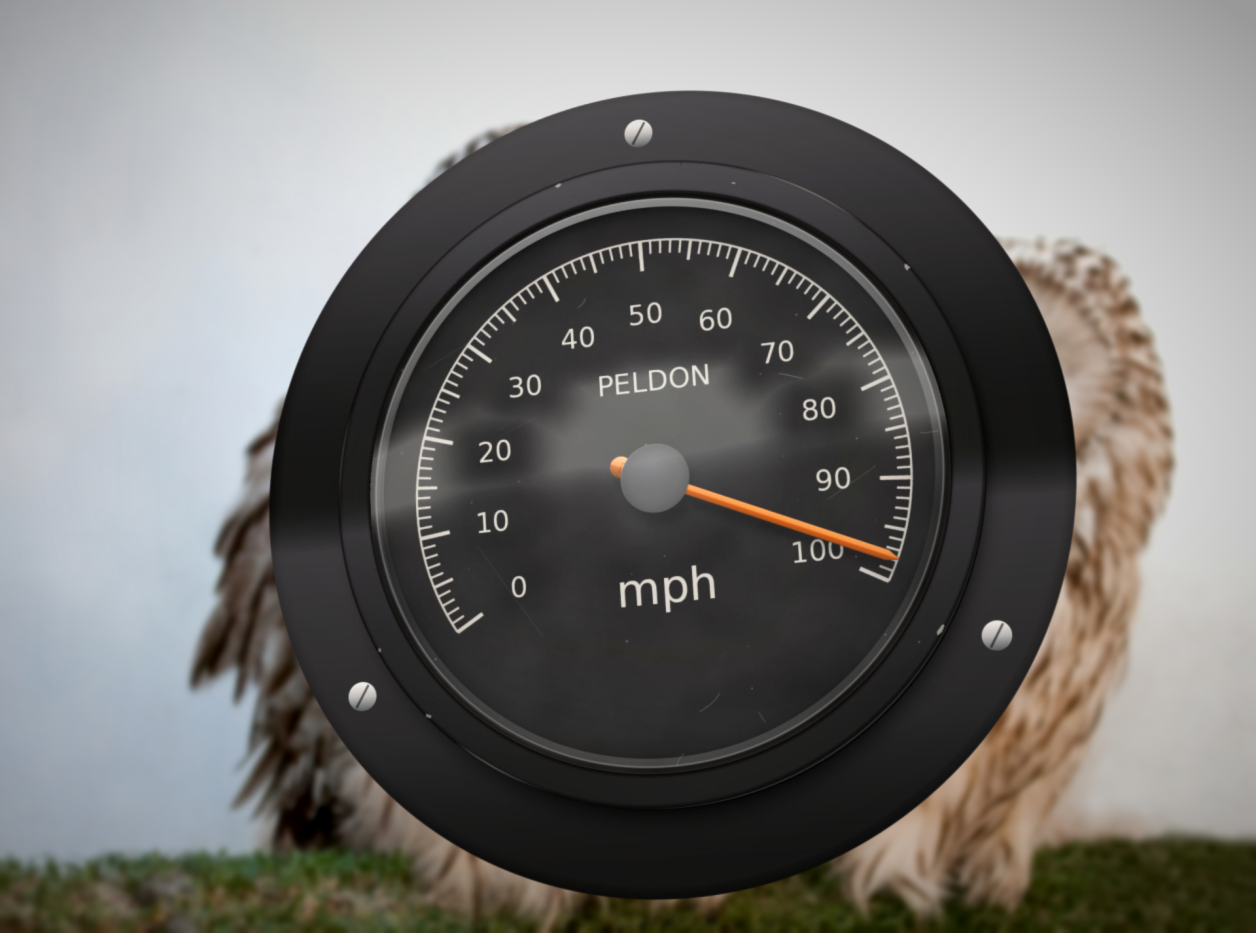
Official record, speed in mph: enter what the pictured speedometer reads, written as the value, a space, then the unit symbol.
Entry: 98 mph
